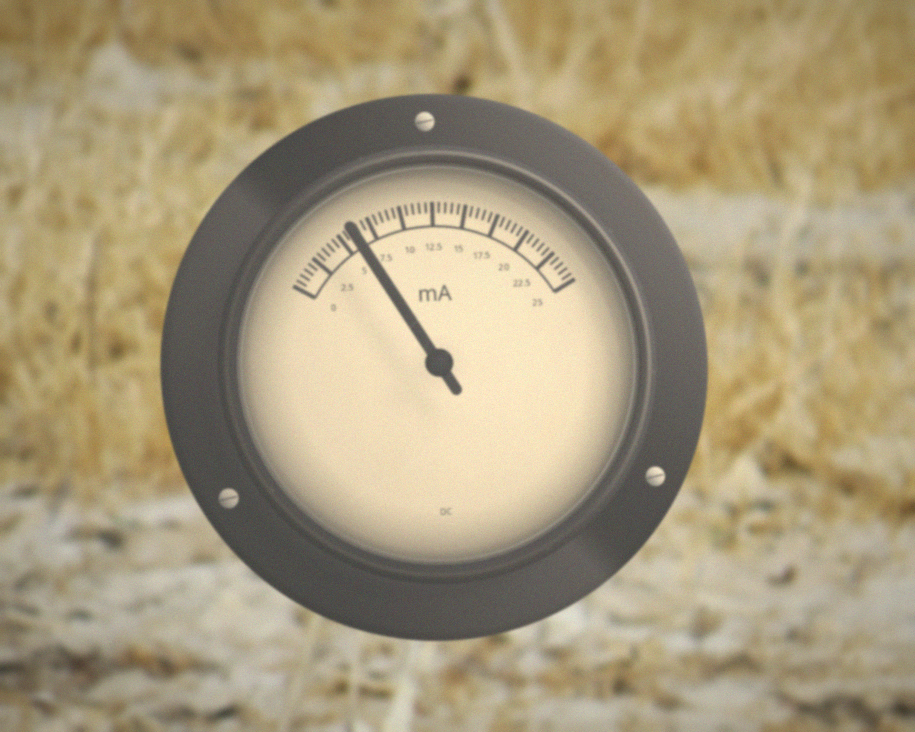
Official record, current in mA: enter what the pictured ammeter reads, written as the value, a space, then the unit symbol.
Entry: 6 mA
